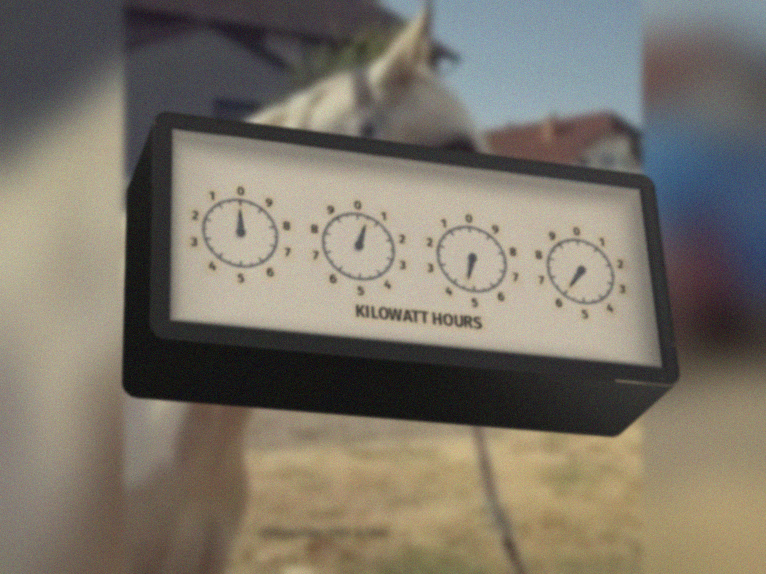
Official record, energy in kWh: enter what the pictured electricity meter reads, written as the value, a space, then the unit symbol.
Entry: 46 kWh
